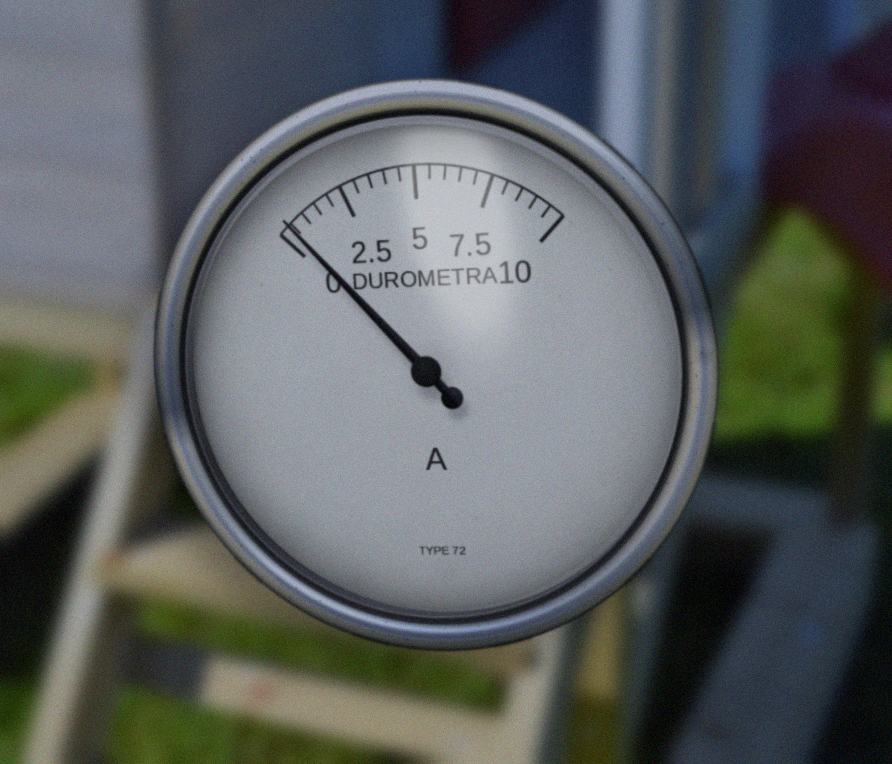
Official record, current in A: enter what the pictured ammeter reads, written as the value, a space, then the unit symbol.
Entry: 0.5 A
